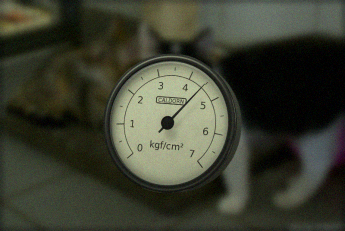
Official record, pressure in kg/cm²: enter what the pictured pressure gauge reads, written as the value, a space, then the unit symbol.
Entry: 4.5 kg/cm²
